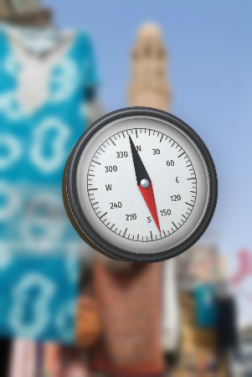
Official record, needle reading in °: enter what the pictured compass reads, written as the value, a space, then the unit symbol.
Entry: 170 °
